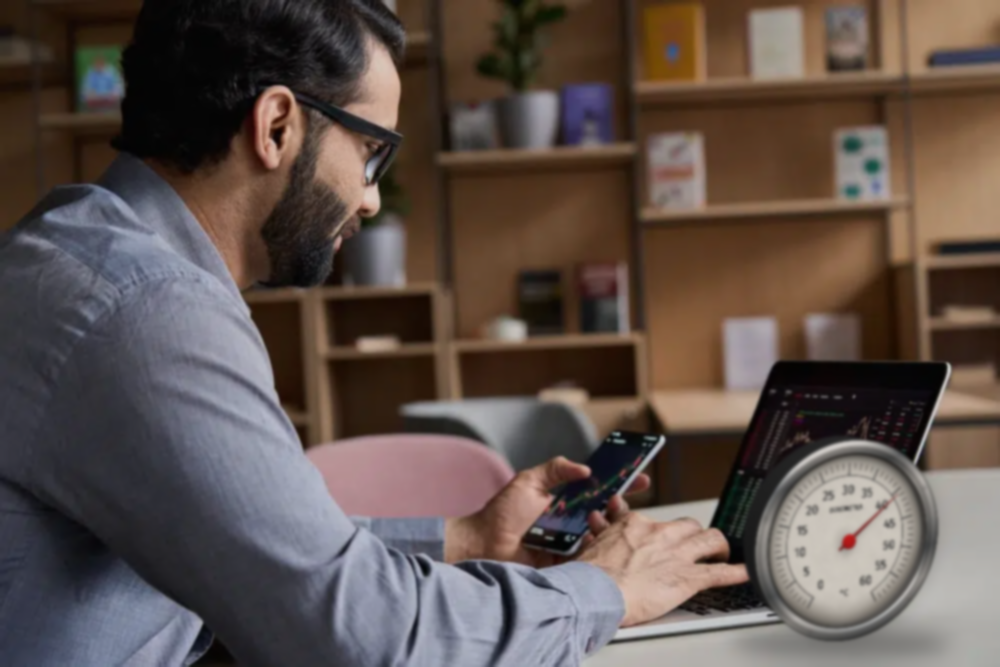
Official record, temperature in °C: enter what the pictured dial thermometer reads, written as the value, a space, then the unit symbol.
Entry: 40 °C
